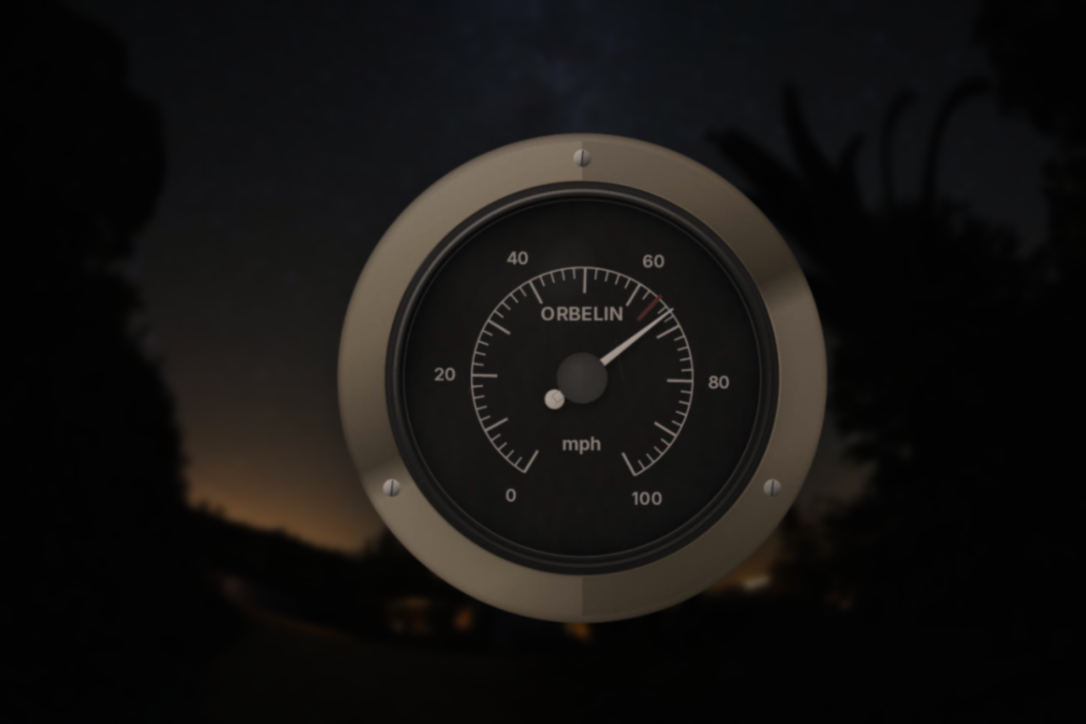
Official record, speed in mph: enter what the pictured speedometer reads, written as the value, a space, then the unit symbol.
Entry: 67 mph
